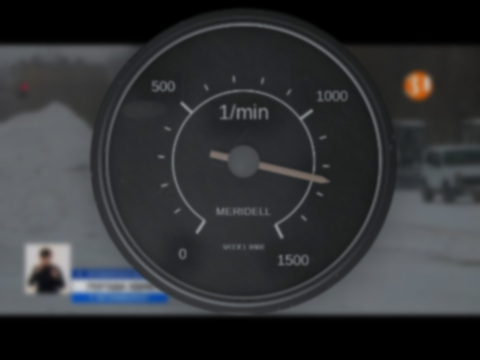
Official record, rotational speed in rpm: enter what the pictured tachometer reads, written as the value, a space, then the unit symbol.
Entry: 1250 rpm
